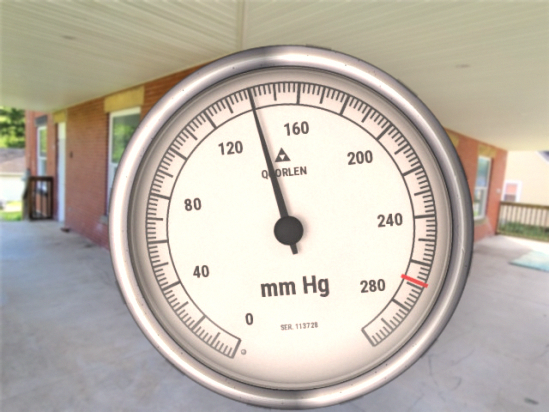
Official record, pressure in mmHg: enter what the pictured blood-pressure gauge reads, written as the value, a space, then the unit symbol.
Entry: 140 mmHg
